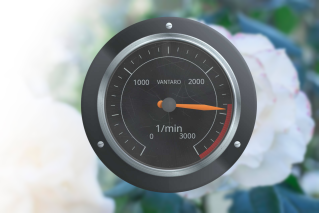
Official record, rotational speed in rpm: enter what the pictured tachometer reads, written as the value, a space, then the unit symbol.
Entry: 2450 rpm
